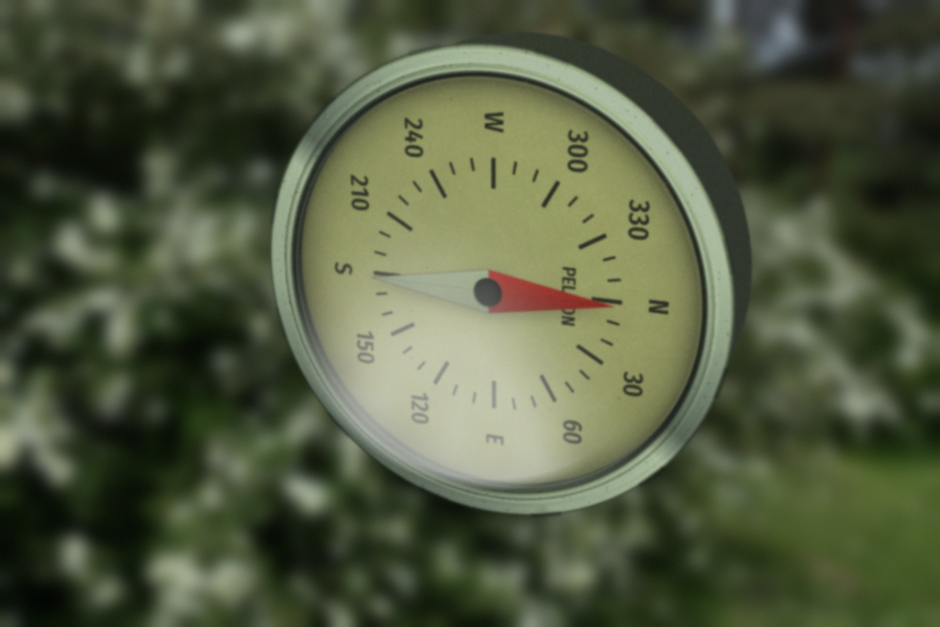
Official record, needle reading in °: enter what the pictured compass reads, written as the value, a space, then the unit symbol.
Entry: 0 °
